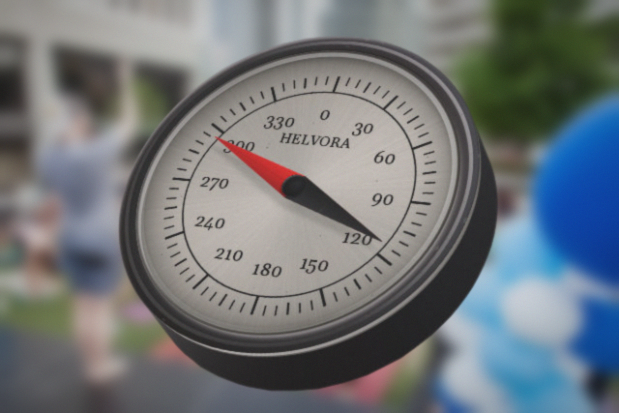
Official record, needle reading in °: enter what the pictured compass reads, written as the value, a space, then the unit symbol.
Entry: 295 °
